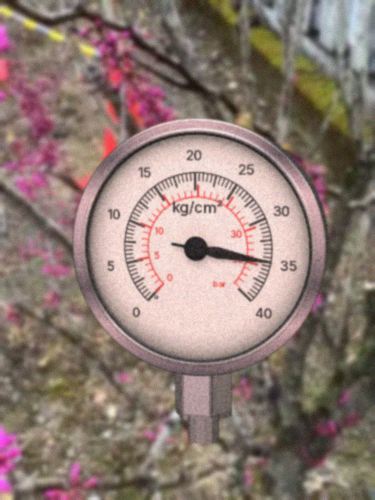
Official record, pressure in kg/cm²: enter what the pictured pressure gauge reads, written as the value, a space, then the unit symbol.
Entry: 35 kg/cm²
